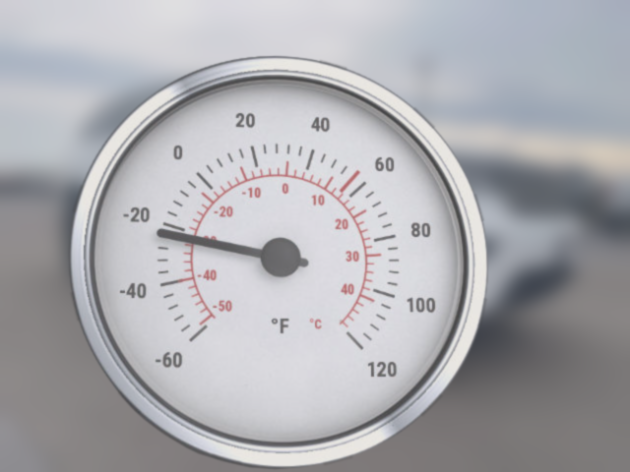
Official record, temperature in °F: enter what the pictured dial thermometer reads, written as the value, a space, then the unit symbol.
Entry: -24 °F
